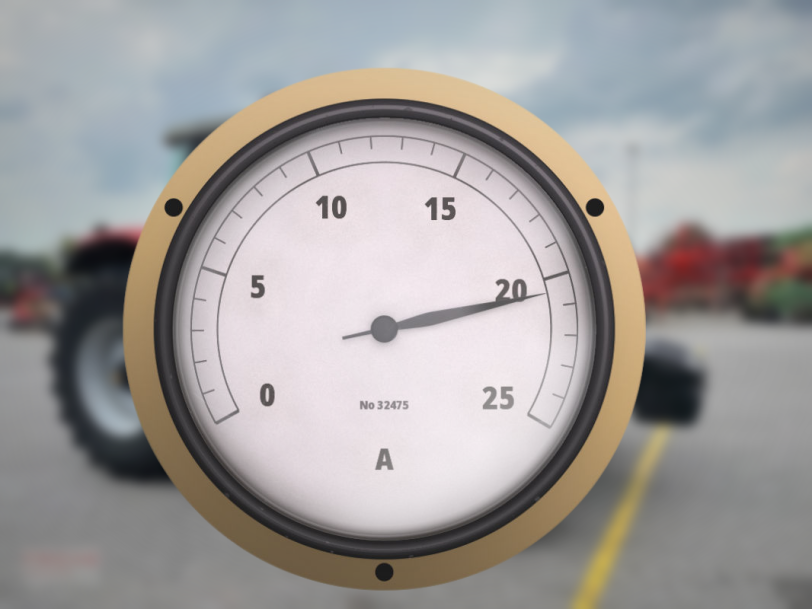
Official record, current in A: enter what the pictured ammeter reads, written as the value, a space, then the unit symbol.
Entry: 20.5 A
